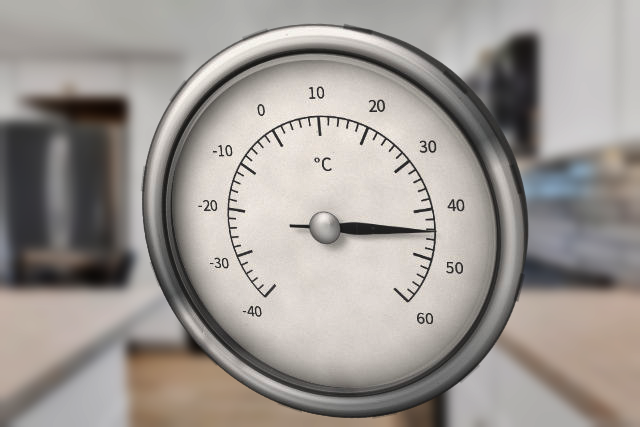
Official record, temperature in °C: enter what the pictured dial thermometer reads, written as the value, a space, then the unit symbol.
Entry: 44 °C
